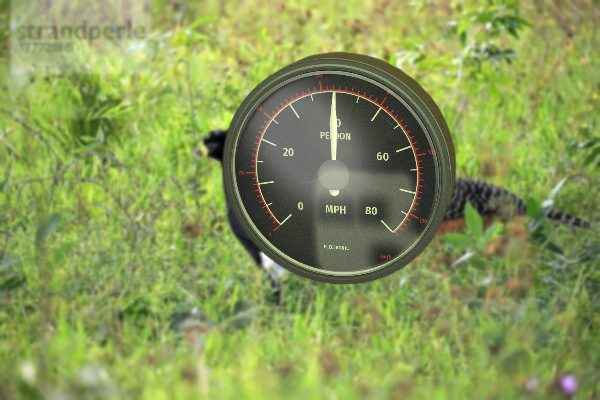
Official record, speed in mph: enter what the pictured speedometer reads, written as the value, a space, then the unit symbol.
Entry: 40 mph
